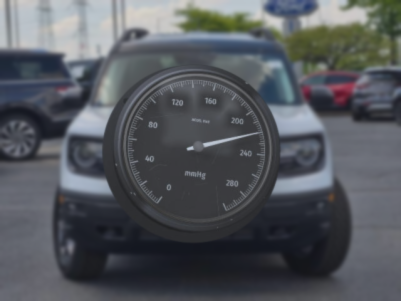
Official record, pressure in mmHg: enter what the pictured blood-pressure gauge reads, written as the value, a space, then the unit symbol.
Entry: 220 mmHg
